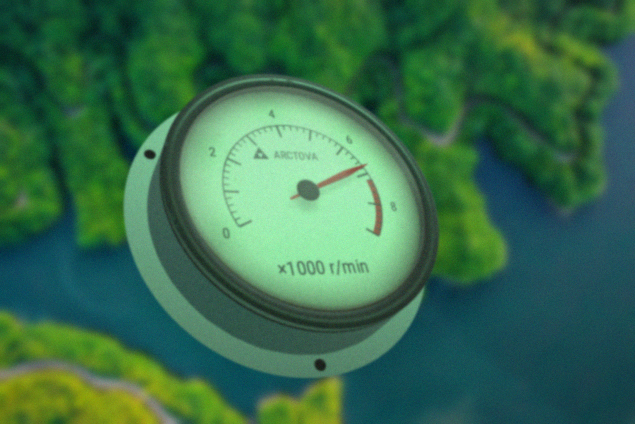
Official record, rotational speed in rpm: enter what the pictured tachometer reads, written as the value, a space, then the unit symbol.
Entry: 6800 rpm
